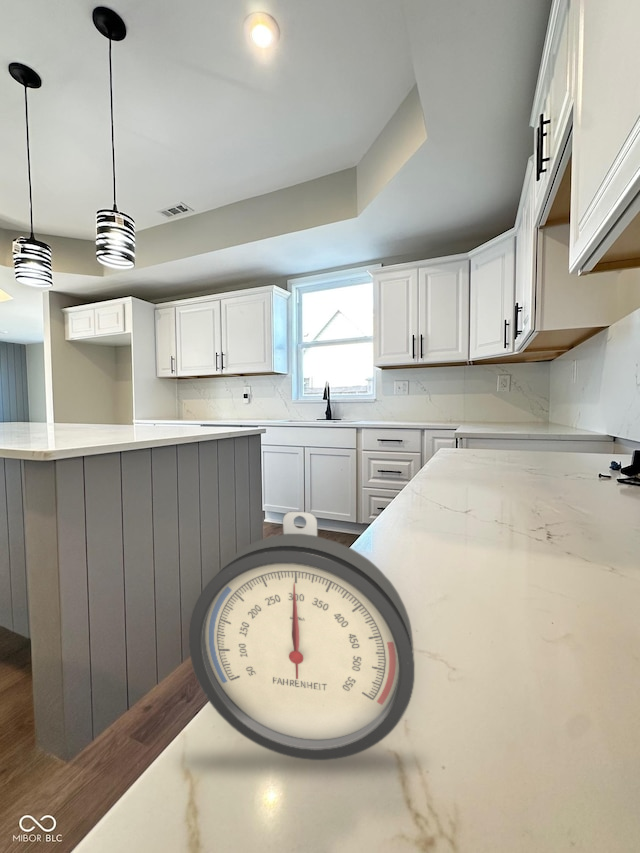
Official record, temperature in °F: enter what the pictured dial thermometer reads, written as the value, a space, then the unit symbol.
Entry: 300 °F
